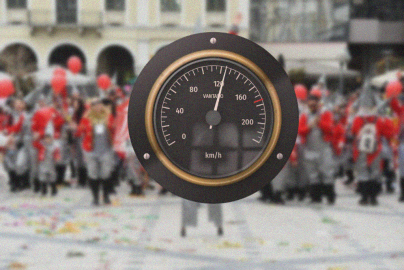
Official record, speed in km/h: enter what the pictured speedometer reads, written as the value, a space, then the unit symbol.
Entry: 125 km/h
